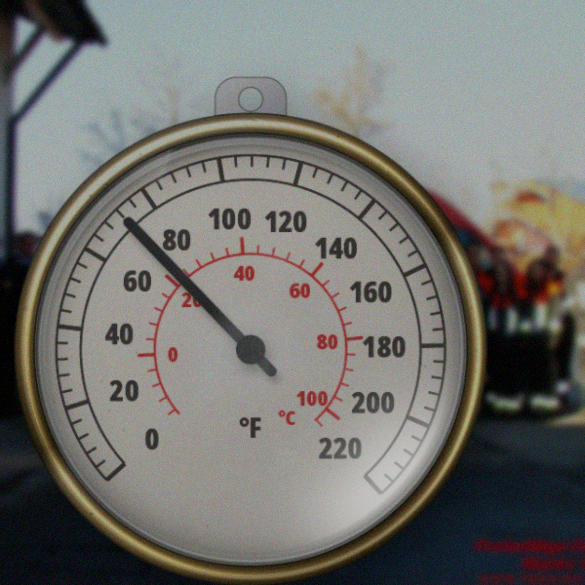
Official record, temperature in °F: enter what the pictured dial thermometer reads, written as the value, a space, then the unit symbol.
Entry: 72 °F
